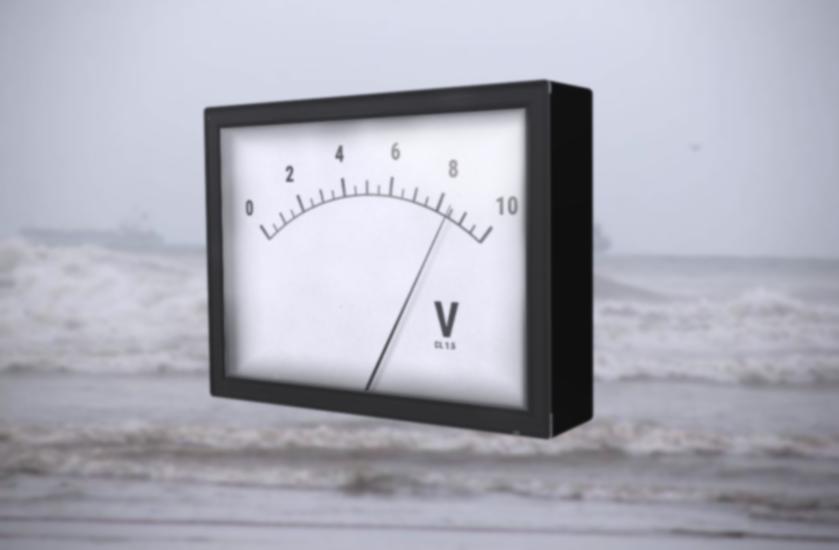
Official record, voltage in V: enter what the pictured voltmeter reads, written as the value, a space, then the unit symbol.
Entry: 8.5 V
